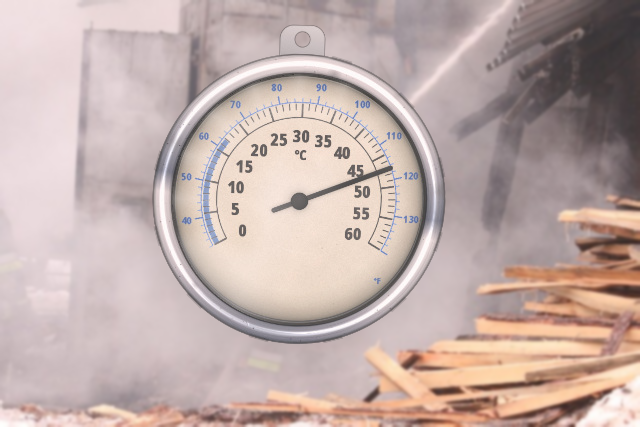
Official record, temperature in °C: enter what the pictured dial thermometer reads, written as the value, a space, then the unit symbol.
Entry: 47 °C
